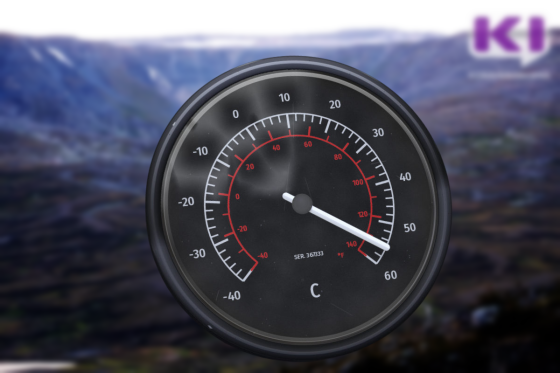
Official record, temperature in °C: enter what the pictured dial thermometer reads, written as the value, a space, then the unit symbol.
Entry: 56 °C
